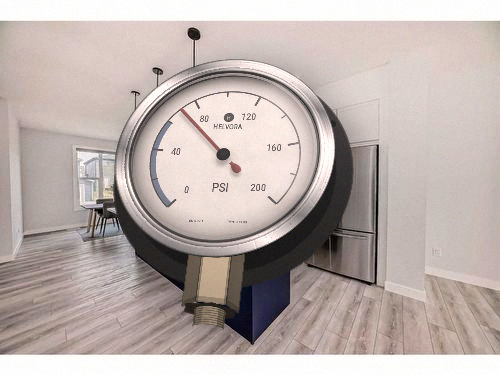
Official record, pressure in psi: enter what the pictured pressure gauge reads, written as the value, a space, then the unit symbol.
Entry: 70 psi
